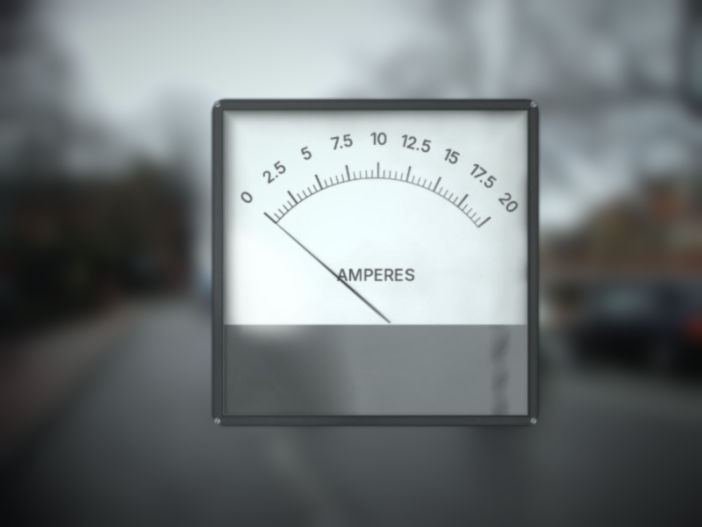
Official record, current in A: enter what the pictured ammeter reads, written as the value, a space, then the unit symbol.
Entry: 0 A
